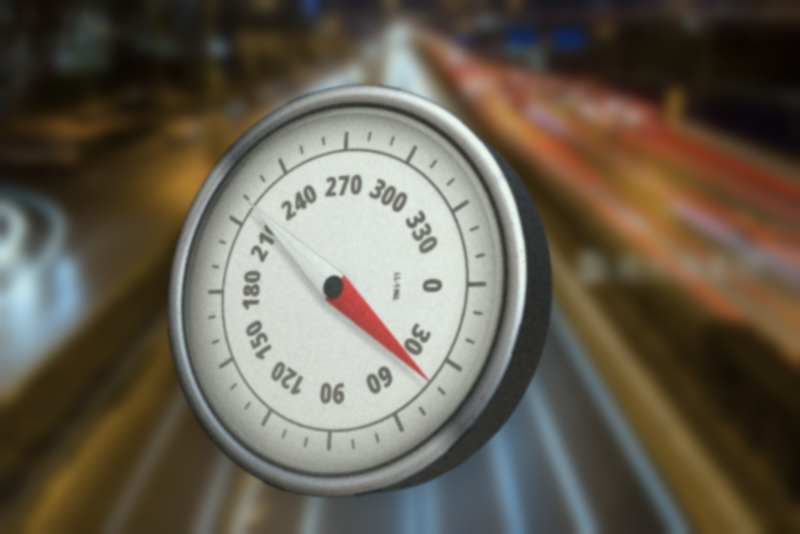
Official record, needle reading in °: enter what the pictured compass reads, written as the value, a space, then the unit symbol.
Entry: 40 °
